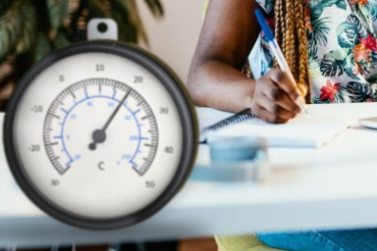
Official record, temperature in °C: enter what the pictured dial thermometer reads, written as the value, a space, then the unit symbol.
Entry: 20 °C
